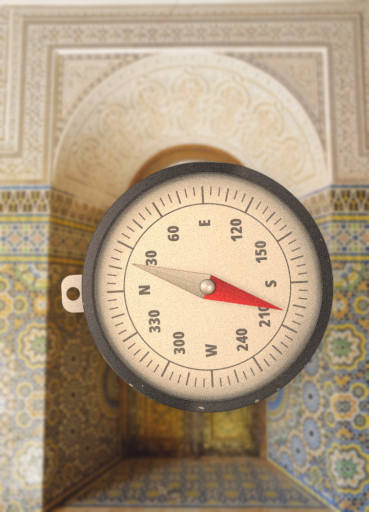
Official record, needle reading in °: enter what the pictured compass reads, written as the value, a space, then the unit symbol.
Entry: 200 °
